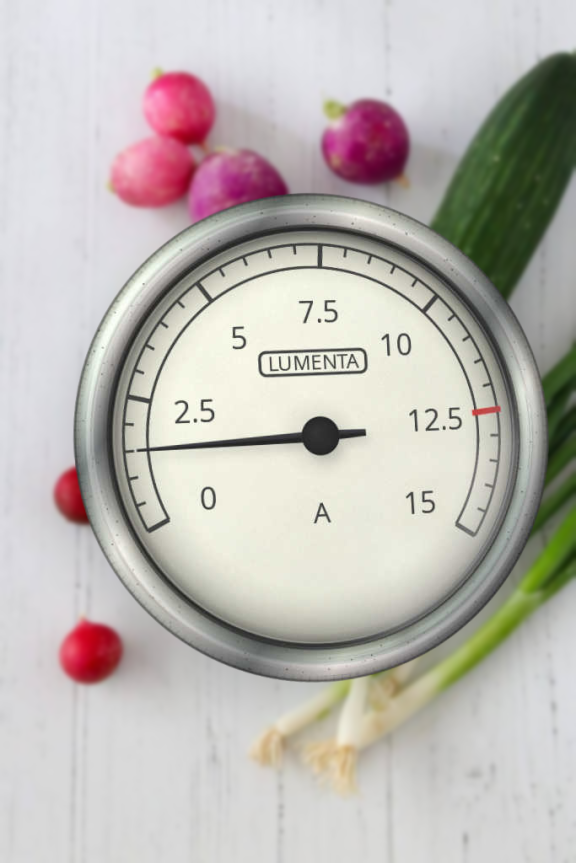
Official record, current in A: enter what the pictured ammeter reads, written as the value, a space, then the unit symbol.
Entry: 1.5 A
